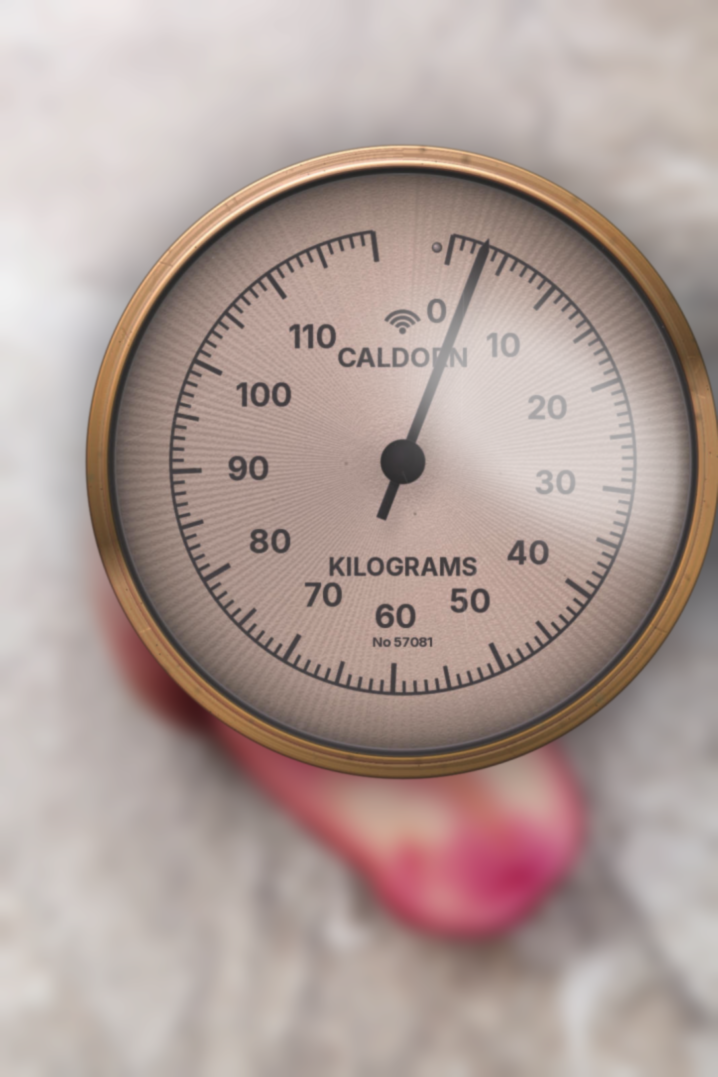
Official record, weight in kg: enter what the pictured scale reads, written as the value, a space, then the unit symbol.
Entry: 3 kg
